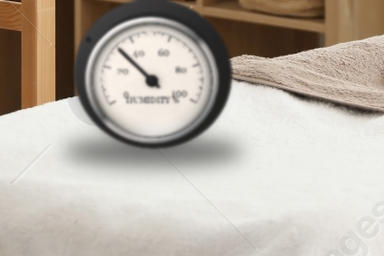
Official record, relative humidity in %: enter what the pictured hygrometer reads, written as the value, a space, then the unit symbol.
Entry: 32 %
